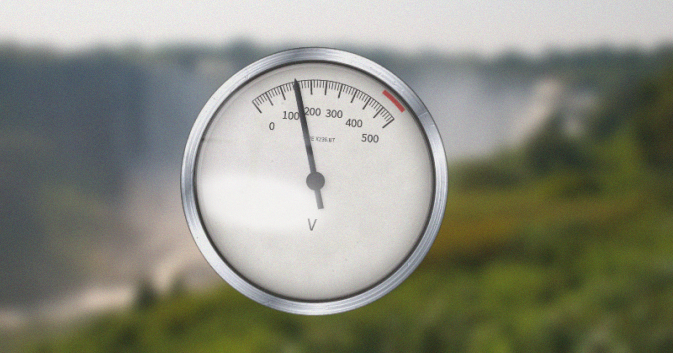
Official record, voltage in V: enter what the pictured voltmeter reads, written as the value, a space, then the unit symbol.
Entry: 150 V
